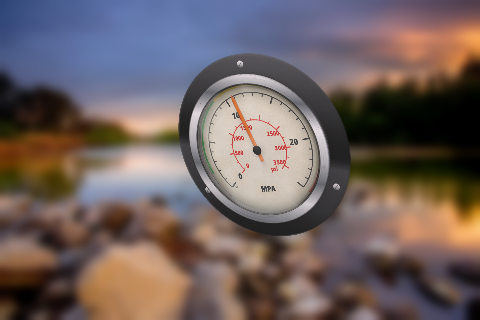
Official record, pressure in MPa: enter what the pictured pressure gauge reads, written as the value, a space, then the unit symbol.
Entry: 11 MPa
